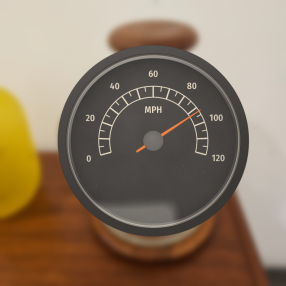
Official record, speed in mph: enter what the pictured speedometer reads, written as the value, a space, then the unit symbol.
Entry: 92.5 mph
